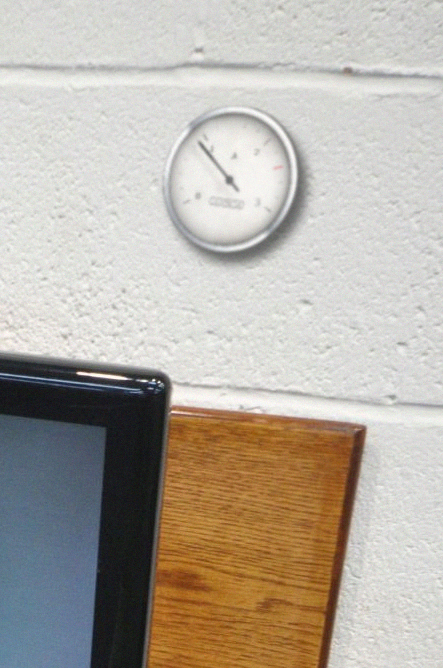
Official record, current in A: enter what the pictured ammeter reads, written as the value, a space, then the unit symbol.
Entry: 0.9 A
